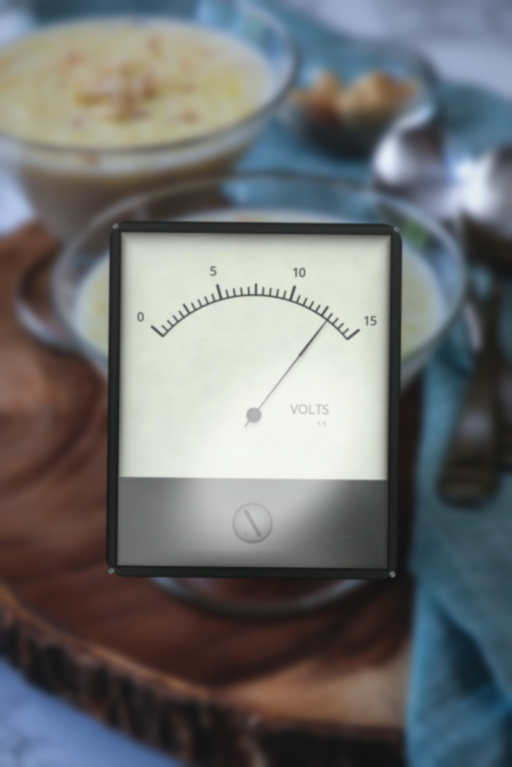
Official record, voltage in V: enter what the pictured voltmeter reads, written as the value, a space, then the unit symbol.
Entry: 13 V
